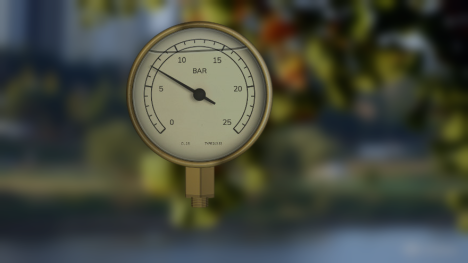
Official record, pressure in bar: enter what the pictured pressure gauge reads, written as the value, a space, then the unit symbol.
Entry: 7 bar
